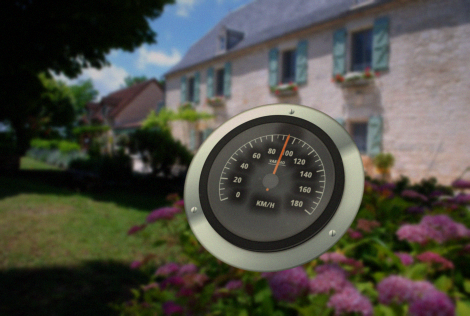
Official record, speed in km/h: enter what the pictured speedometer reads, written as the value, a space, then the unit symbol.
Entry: 95 km/h
